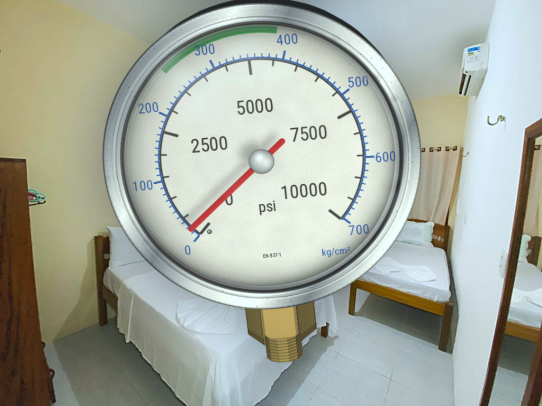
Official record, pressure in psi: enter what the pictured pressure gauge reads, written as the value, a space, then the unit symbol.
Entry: 250 psi
